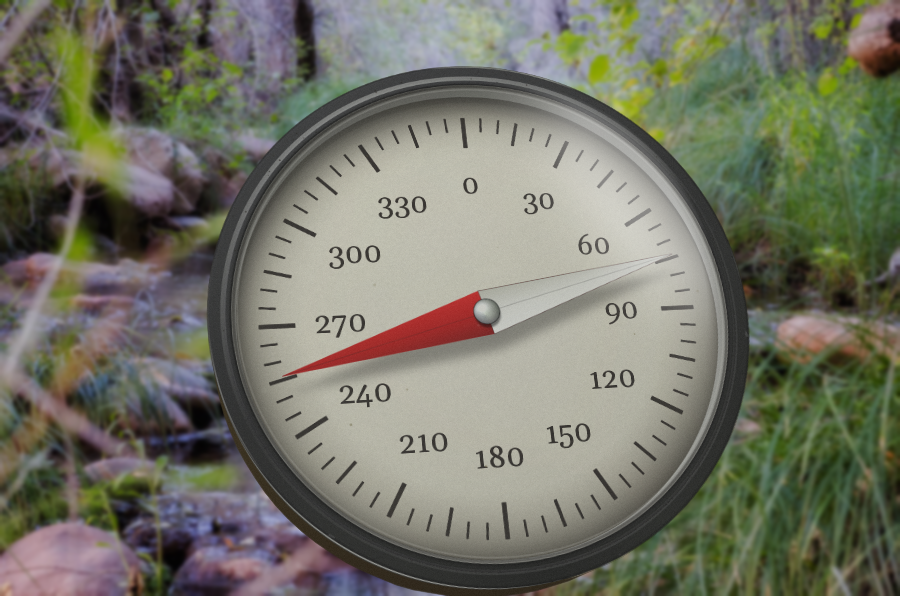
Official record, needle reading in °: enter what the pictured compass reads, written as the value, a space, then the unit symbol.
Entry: 255 °
